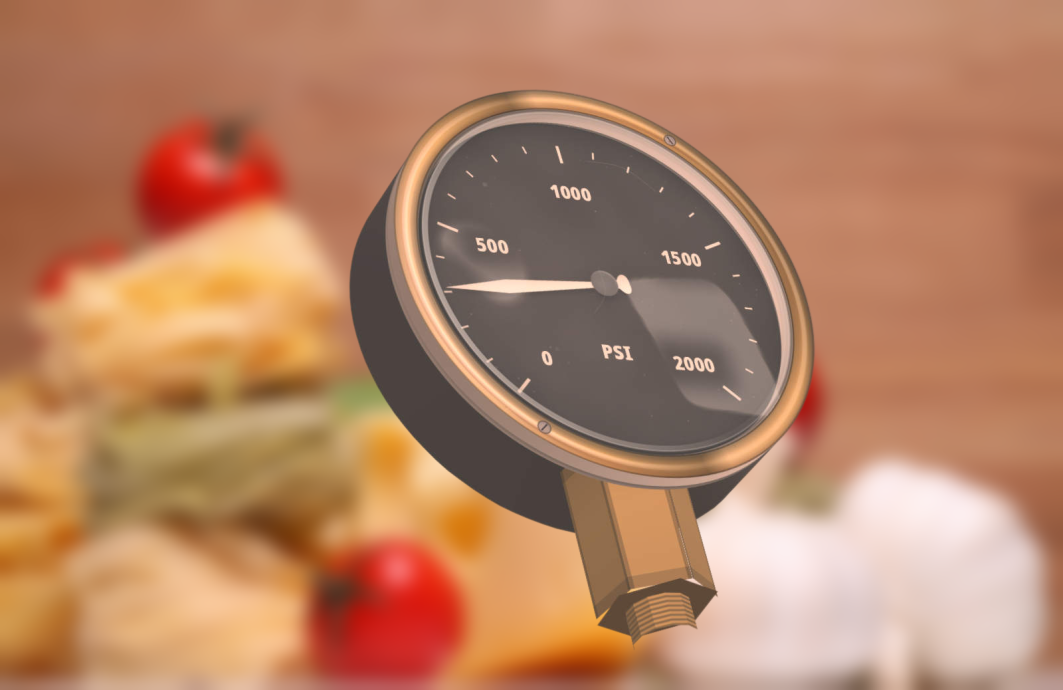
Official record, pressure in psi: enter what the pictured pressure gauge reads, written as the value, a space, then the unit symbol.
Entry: 300 psi
